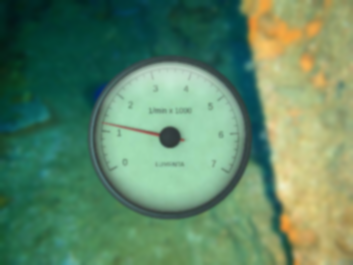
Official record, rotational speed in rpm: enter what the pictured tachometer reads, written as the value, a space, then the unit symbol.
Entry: 1200 rpm
